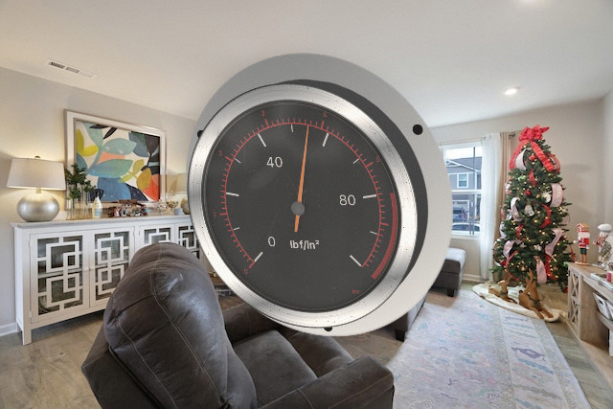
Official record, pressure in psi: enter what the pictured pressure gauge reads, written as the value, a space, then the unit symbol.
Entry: 55 psi
